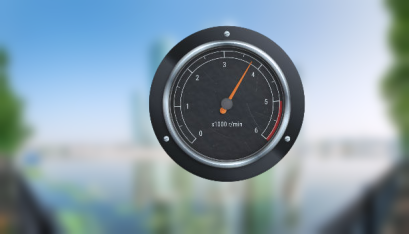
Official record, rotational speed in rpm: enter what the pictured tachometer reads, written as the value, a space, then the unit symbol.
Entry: 3750 rpm
